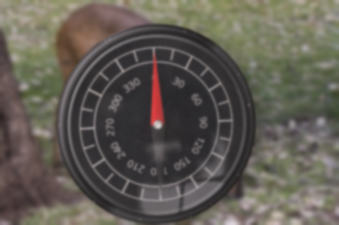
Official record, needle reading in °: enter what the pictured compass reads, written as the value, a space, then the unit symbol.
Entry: 0 °
